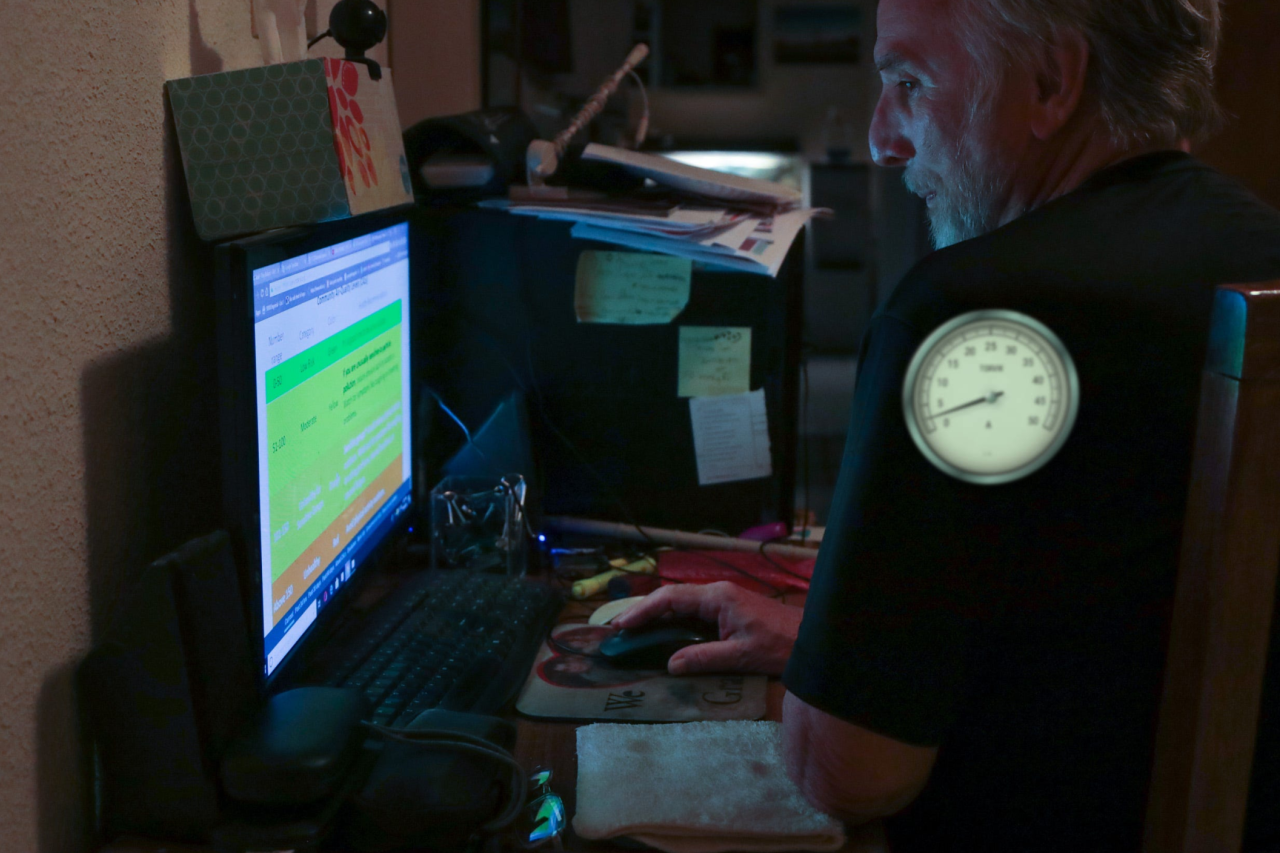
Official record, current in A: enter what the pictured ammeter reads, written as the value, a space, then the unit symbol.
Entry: 2.5 A
